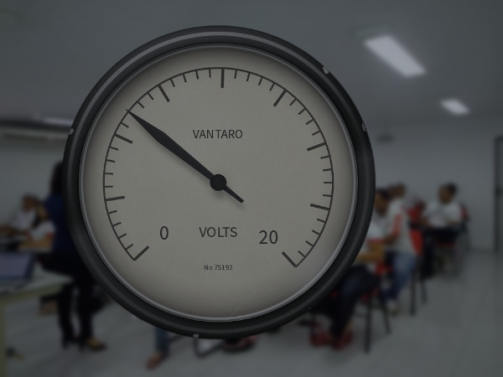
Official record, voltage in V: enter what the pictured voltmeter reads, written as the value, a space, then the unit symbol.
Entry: 6 V
